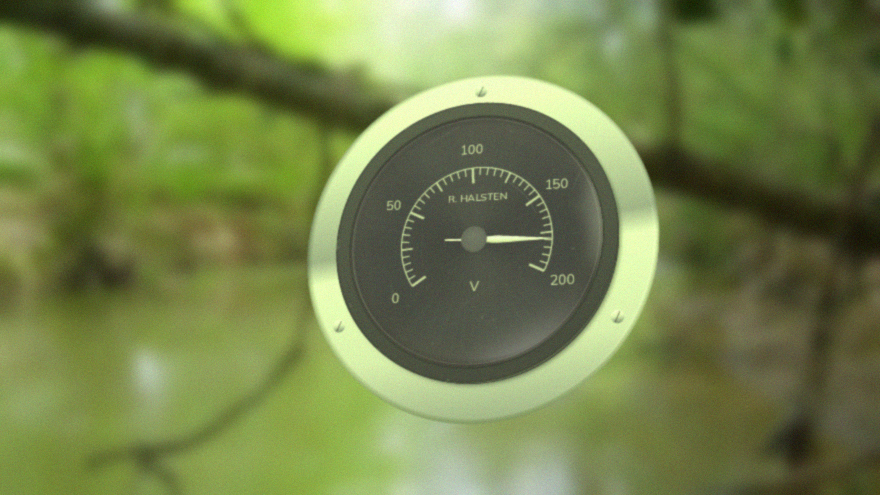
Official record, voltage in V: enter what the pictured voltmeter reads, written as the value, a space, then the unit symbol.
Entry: 180 V
